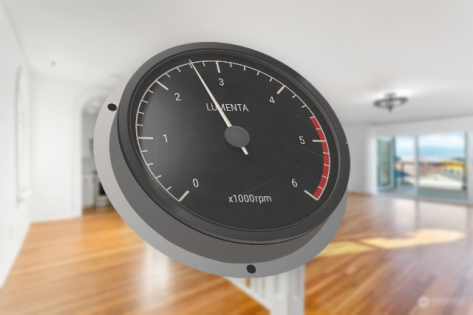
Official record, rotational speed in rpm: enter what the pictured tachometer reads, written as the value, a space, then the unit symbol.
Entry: 2600 rpm
